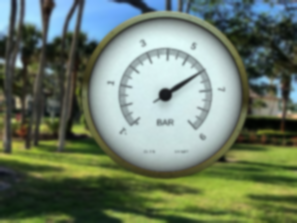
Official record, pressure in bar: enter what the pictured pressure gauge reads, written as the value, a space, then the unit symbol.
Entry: 6 bar
